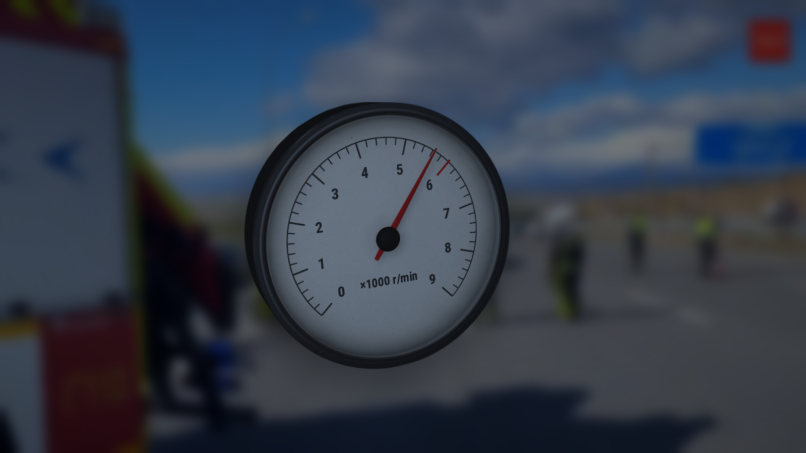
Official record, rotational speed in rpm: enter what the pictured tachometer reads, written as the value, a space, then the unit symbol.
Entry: 5600 rpm
